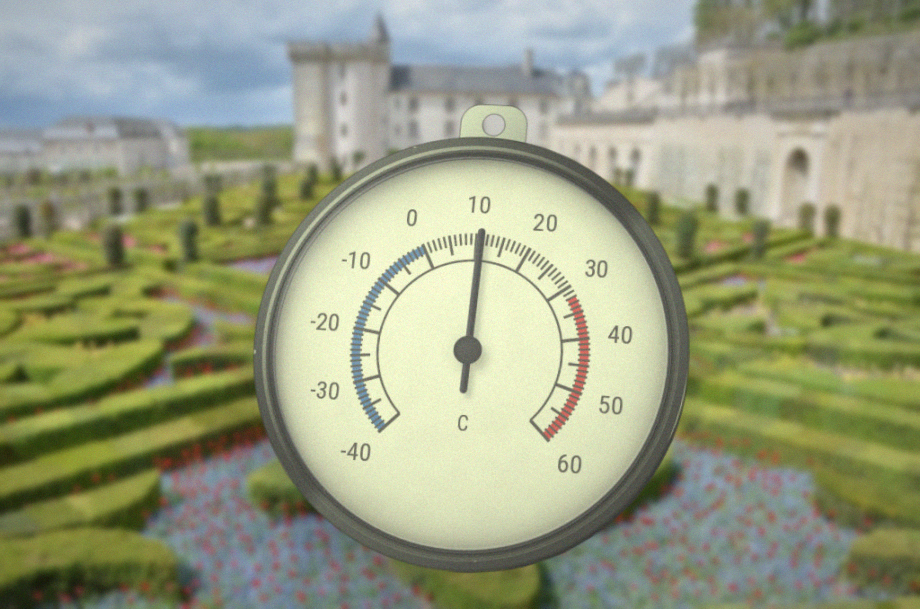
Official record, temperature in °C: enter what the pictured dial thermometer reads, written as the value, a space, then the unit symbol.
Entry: 11 °C
